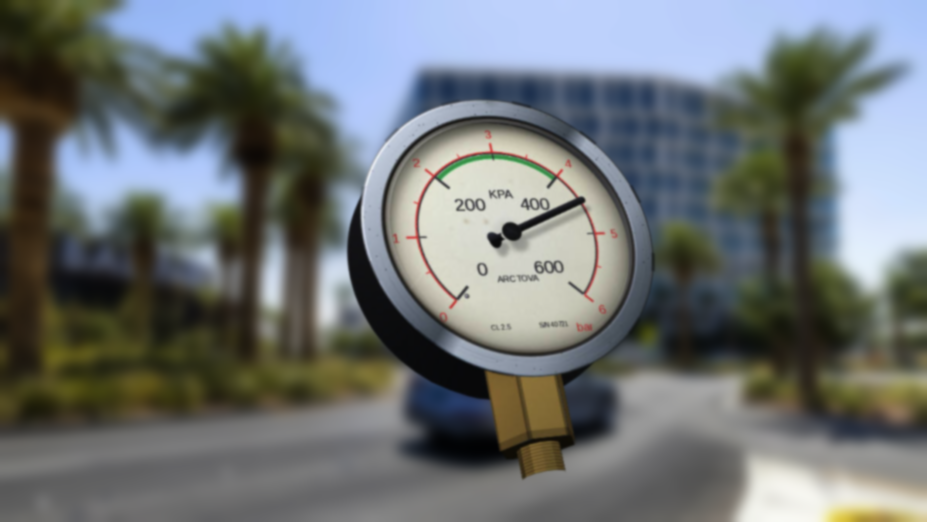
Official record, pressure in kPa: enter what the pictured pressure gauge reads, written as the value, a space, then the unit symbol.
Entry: 450 kPa
